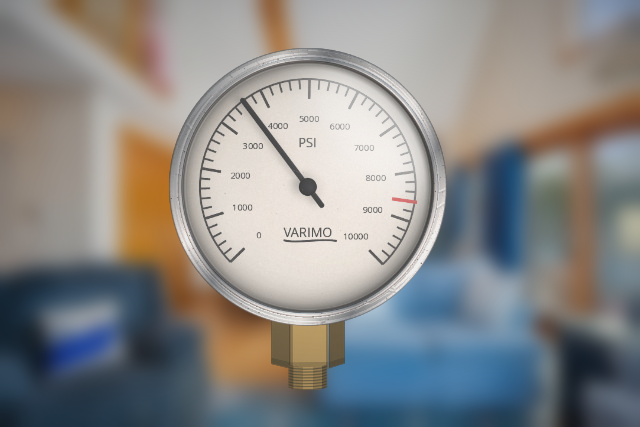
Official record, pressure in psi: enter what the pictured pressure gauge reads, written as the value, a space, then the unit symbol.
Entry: 3600 psi
